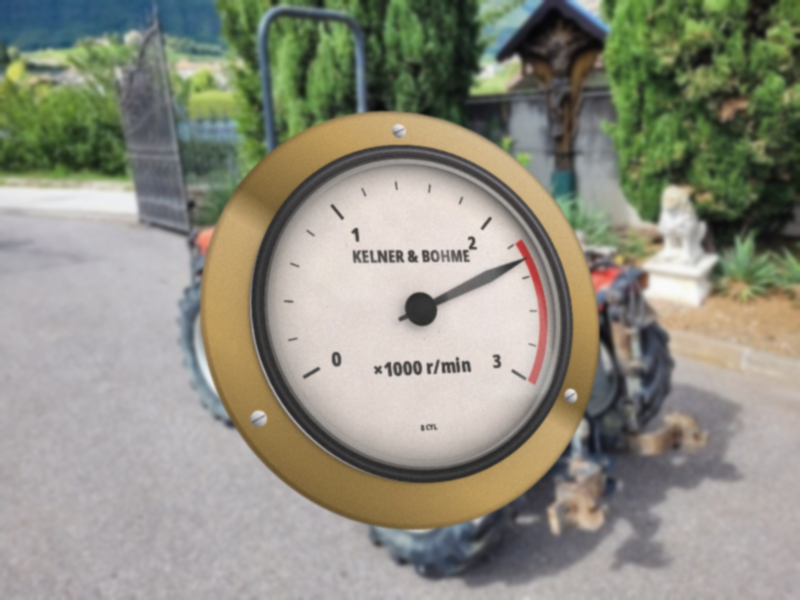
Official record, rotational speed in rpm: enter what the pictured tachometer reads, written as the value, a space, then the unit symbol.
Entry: 2300 rpm
